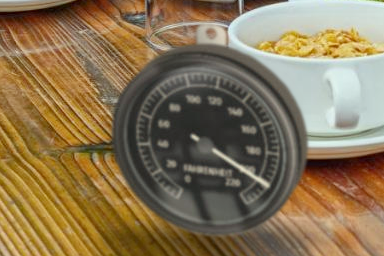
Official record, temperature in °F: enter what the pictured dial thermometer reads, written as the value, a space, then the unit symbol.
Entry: 200 °F
